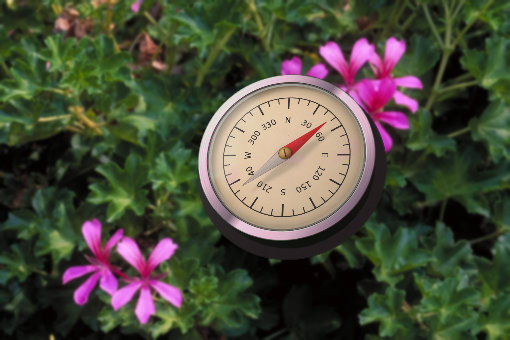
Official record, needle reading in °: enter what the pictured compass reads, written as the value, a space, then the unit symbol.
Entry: 50 °
